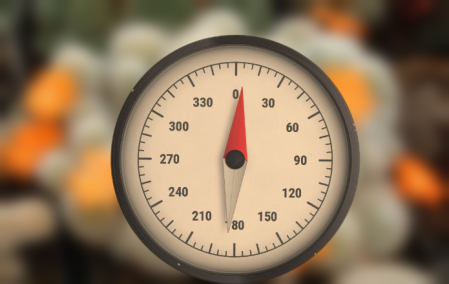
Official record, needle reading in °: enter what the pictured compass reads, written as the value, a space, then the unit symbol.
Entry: 5 °
